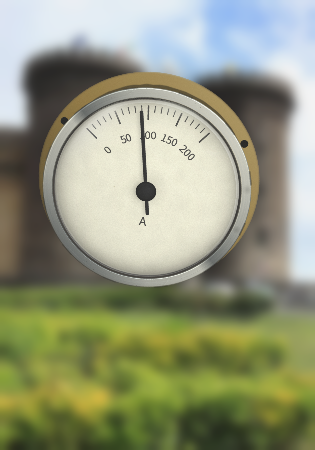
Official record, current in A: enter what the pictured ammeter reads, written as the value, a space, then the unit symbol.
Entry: 90 A
